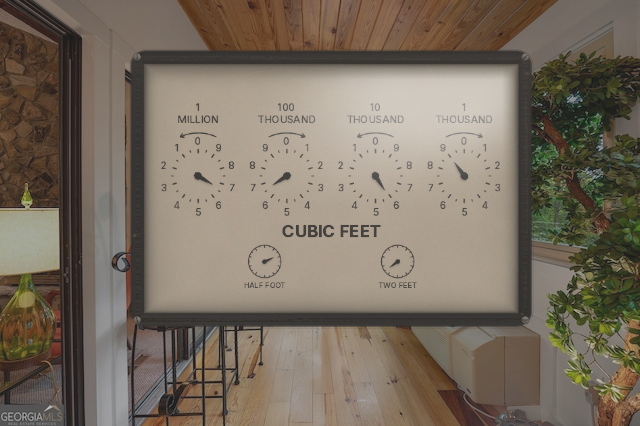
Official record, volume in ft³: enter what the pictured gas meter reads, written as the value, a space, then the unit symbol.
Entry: 665900 ft³
